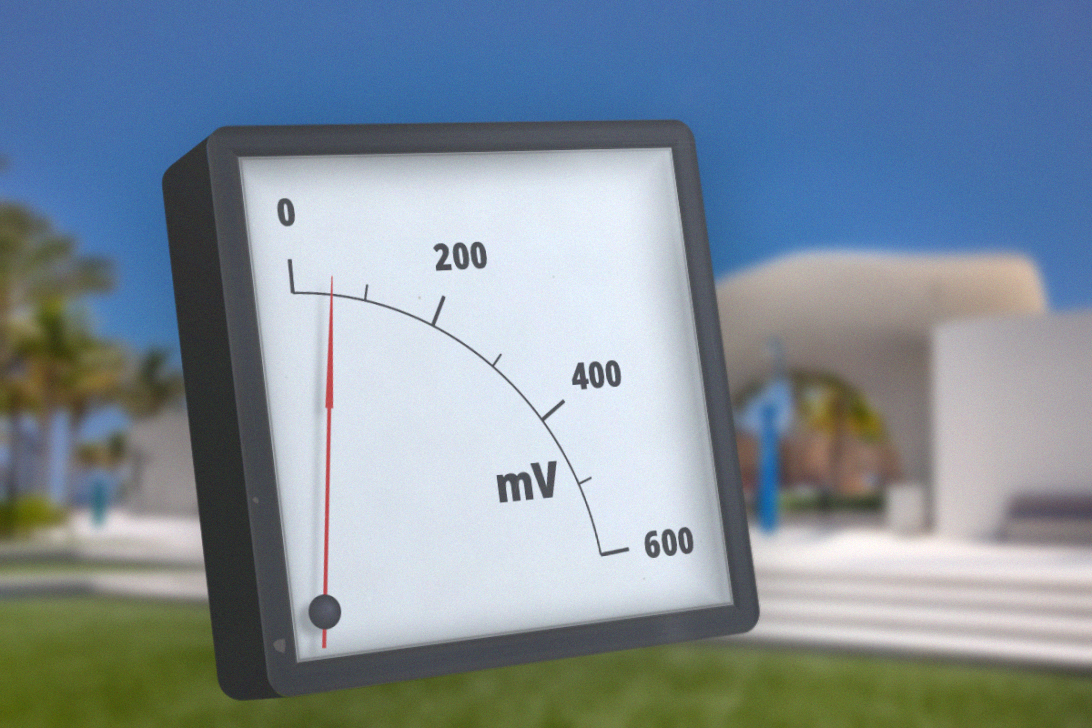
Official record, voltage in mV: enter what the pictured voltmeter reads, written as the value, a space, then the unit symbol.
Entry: 50 mV
